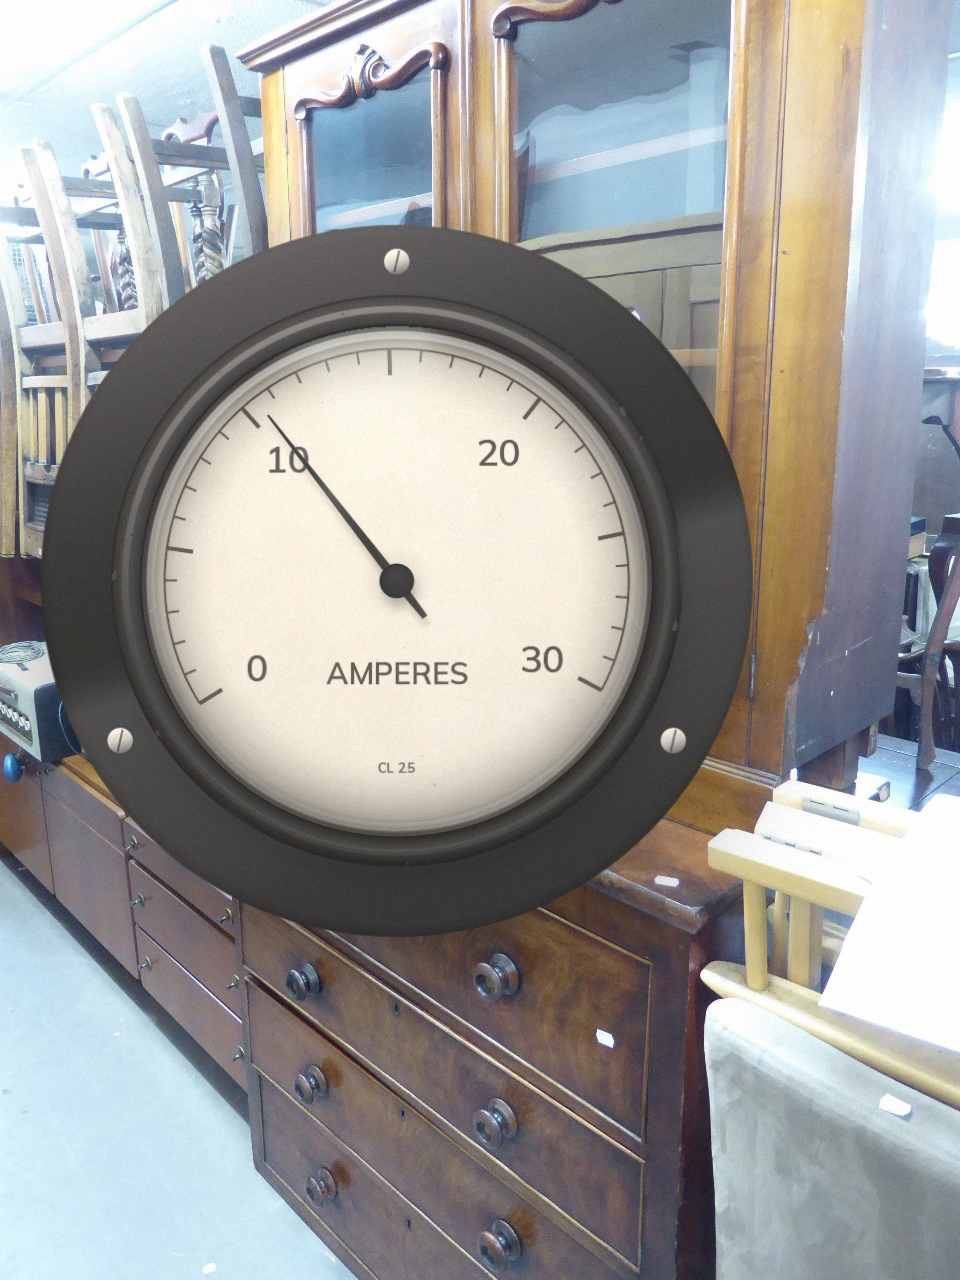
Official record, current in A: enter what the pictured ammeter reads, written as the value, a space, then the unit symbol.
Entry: 10.5 A
